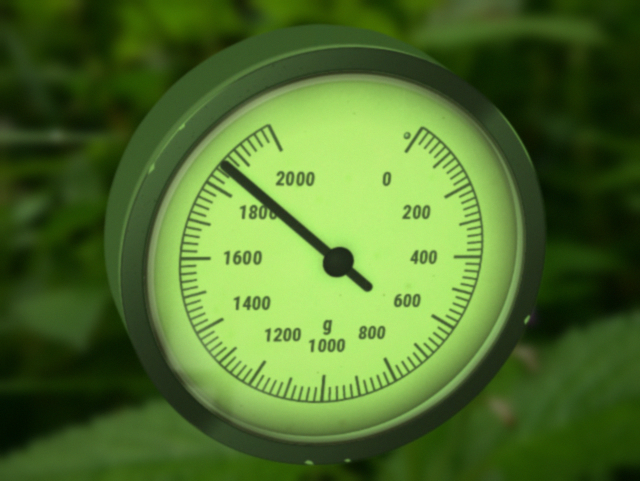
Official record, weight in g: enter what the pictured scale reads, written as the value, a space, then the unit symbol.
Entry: 1860 g
